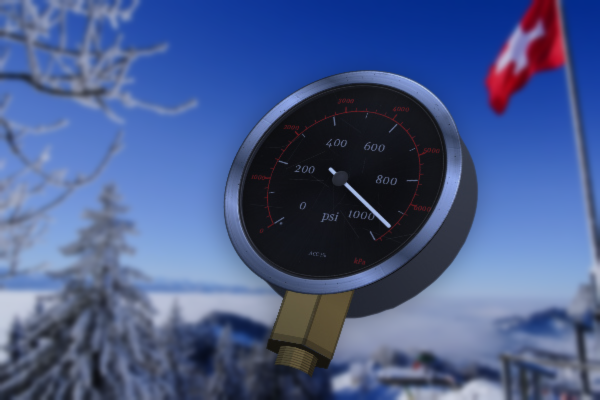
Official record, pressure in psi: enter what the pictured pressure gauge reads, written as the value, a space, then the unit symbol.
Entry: 950 psi
